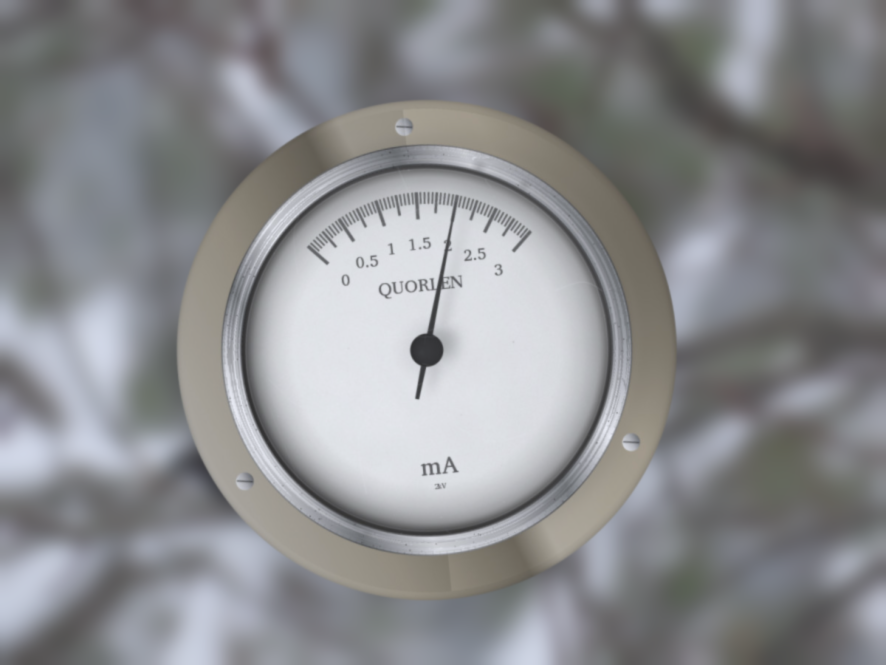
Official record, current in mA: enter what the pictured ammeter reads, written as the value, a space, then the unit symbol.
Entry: 2 mA
